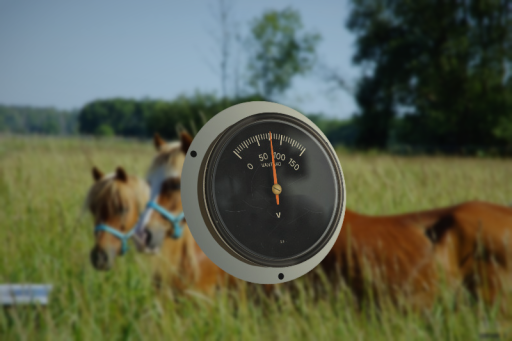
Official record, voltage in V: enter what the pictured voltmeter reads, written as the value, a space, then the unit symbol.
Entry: 75 V
